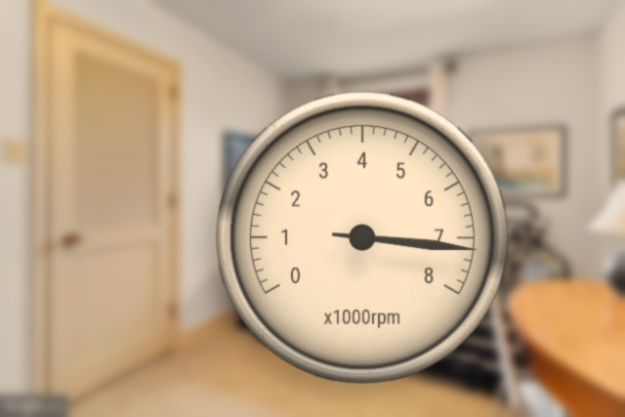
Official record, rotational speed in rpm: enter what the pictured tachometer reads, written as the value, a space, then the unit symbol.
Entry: 7200 rpm
